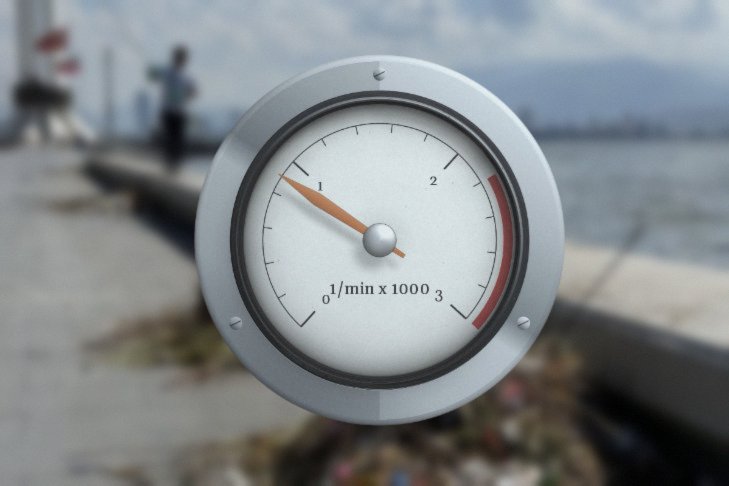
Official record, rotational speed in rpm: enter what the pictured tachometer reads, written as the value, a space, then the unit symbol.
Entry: 900 rpm
